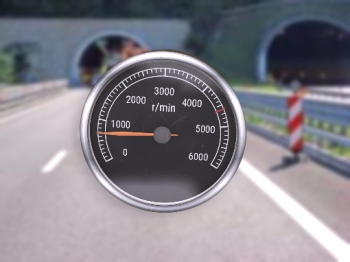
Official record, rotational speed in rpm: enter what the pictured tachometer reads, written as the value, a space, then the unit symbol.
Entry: 700 rpm
